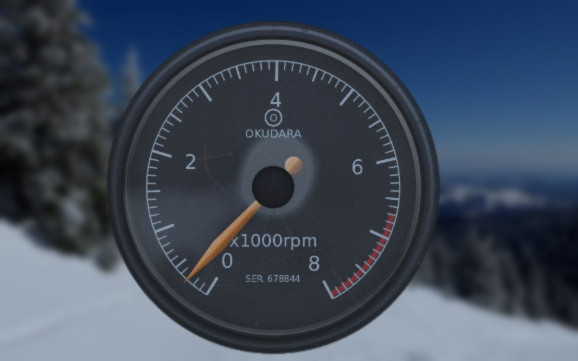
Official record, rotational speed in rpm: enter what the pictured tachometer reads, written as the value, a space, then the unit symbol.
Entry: 300 rpm
